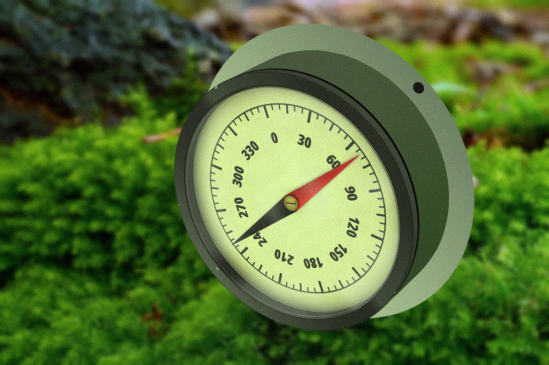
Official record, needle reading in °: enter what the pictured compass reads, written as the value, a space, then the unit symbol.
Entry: 67.5 °
